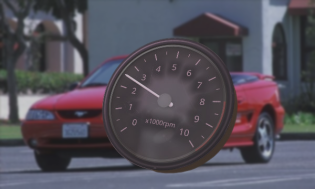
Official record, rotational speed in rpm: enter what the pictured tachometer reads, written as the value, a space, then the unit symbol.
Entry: 2500 rpm
